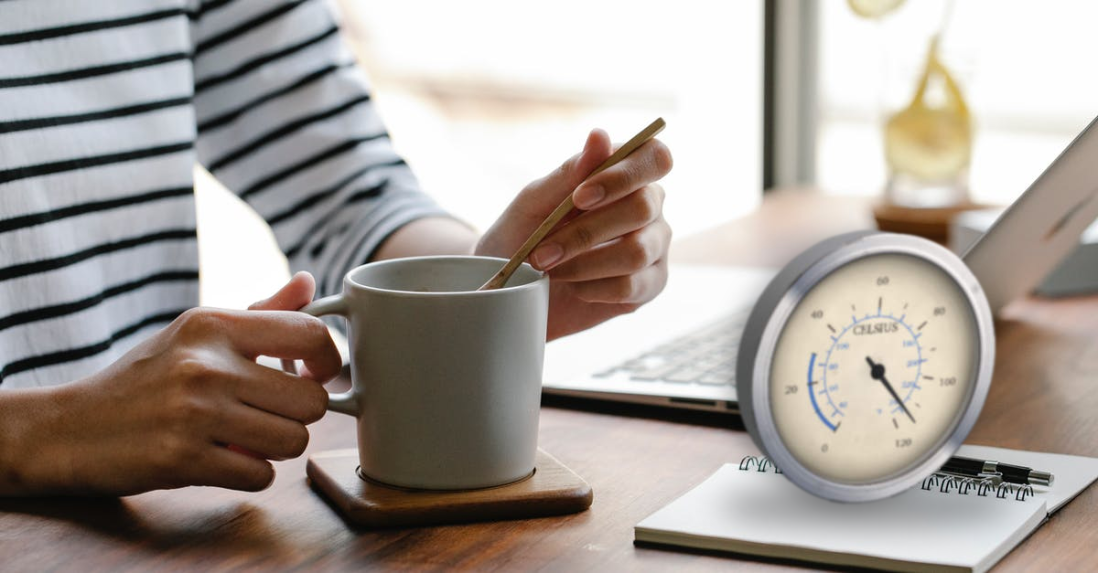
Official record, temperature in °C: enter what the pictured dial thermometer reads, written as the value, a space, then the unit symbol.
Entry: 115 °C
